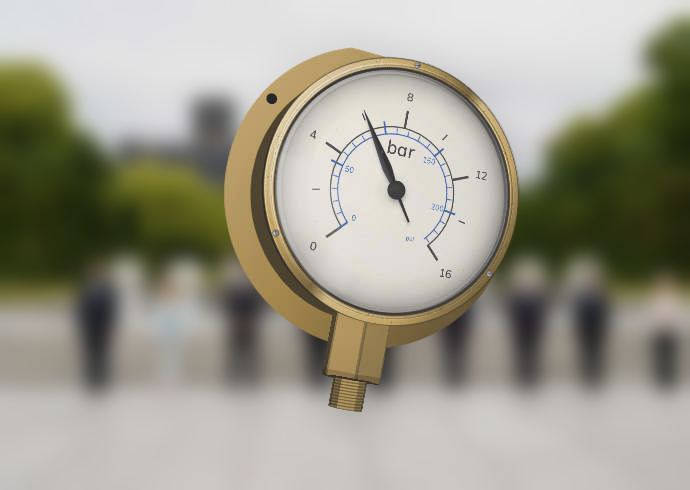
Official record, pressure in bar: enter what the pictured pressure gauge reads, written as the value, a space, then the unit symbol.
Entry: 6 bar
